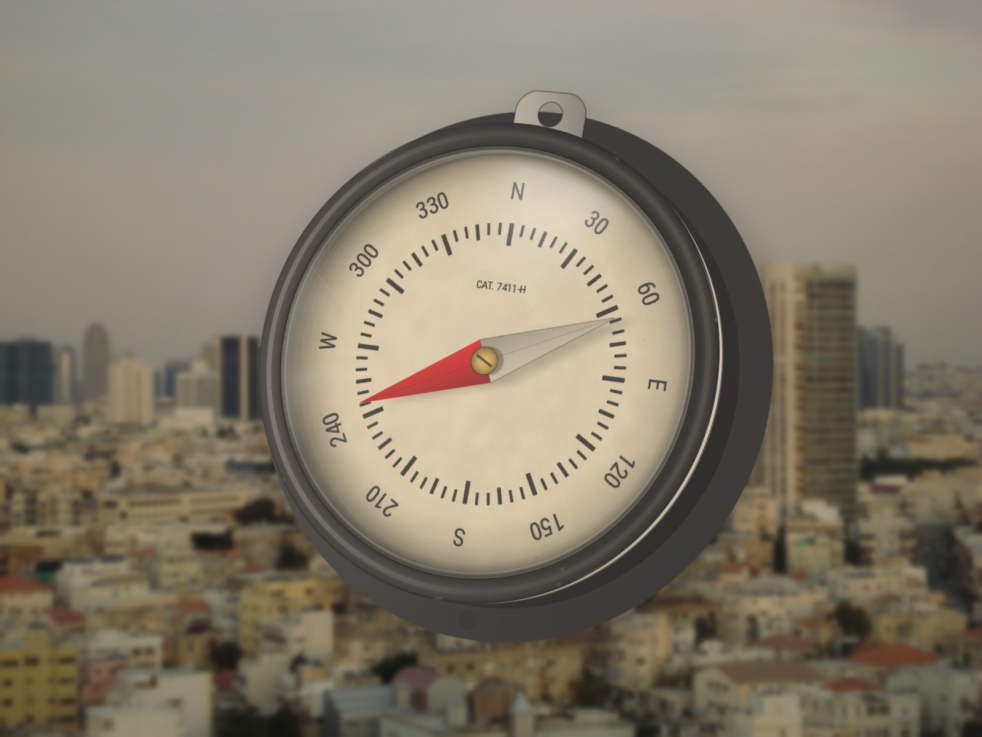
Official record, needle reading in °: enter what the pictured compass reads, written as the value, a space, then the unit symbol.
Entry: 245 °
